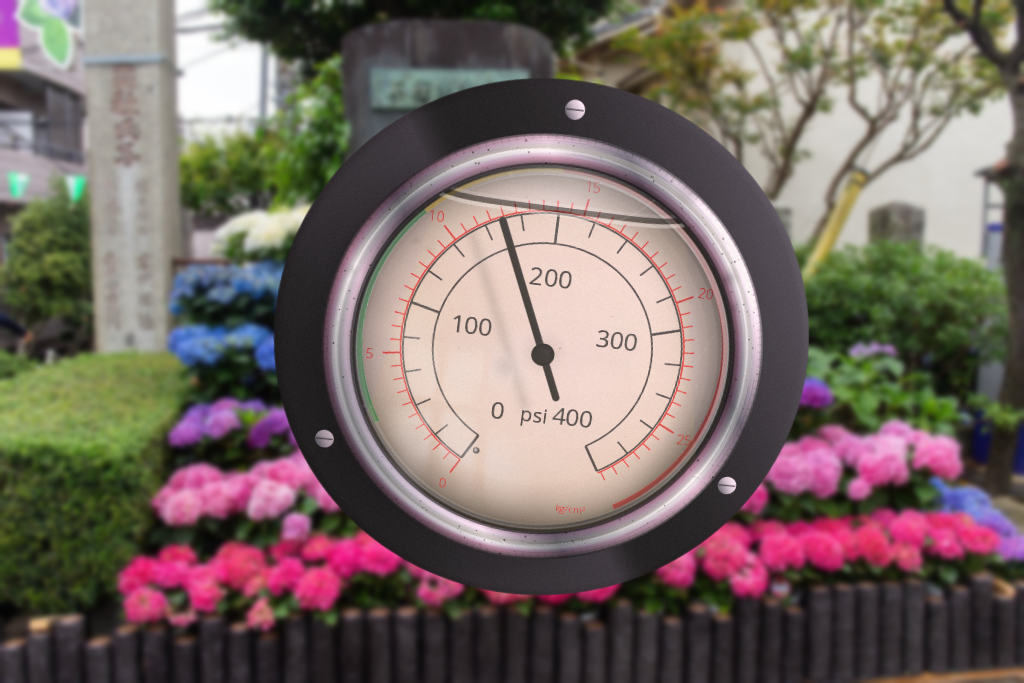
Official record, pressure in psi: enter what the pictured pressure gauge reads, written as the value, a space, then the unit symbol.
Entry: 170 psi
